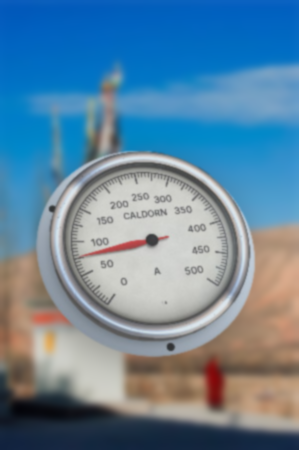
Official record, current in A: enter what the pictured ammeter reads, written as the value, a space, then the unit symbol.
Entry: 75 A
